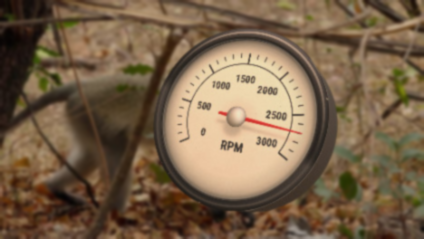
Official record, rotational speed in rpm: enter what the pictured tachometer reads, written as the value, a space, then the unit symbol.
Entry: 2700 rpm
